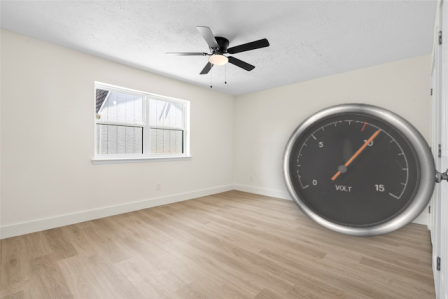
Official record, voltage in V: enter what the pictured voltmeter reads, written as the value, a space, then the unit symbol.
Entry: 10 V
